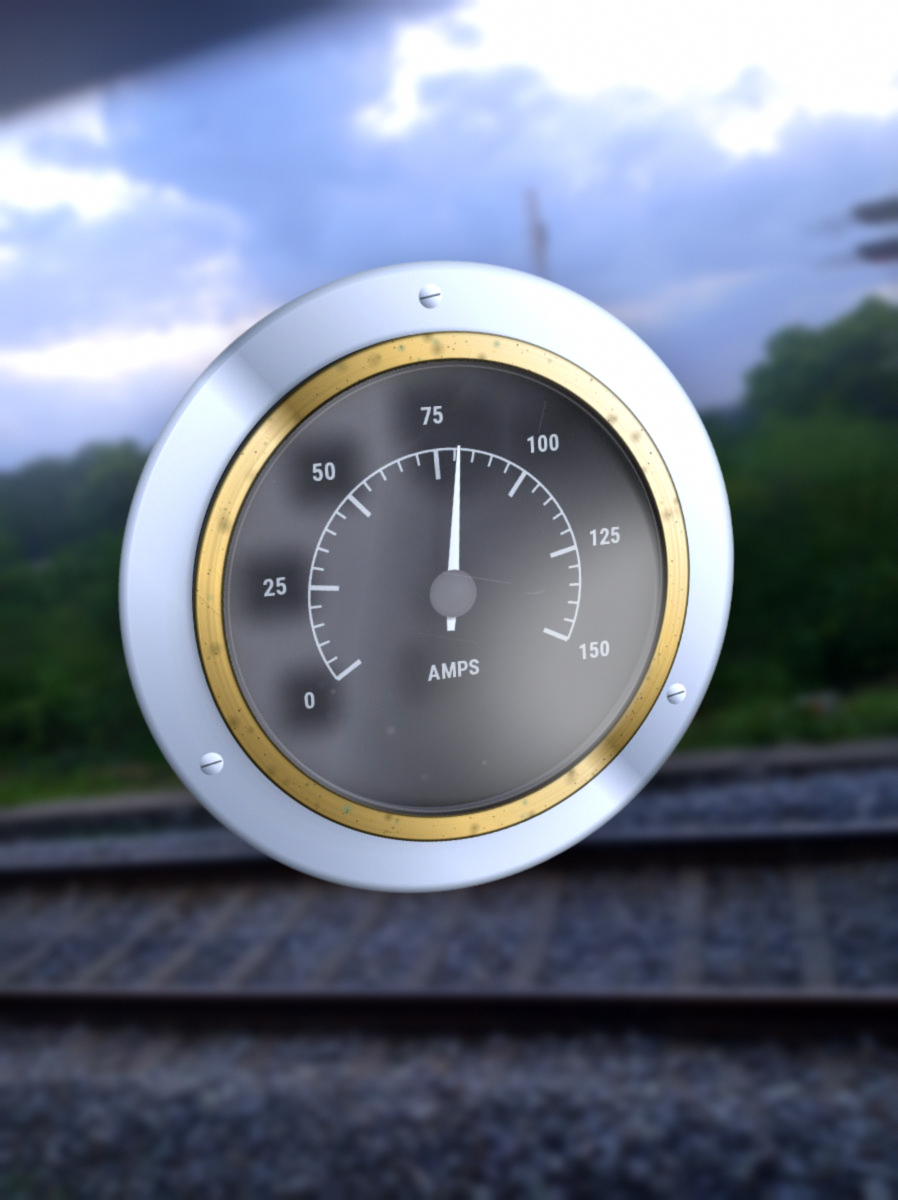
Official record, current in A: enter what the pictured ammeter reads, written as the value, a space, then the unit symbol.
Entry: 80 A
